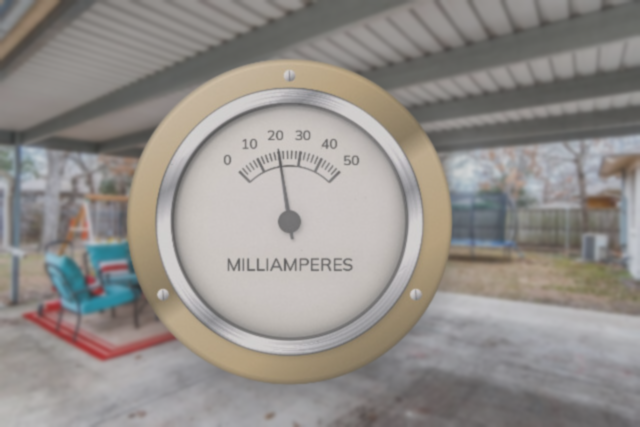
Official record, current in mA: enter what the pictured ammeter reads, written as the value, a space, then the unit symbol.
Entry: 20 mA
